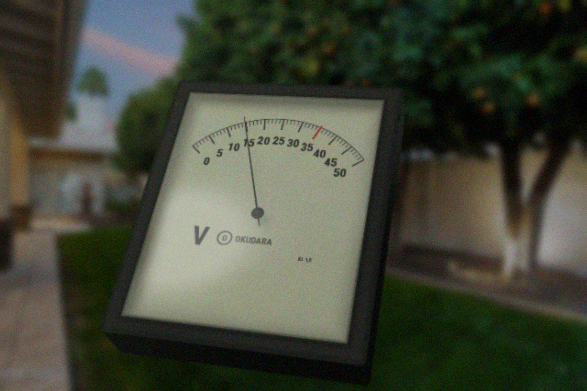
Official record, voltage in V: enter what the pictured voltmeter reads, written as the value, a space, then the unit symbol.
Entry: 15 V
